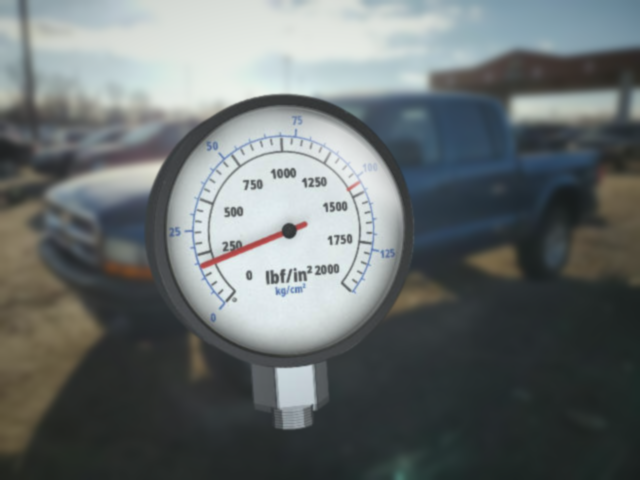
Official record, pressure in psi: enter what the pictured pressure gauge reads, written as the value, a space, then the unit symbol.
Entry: 200 psi
